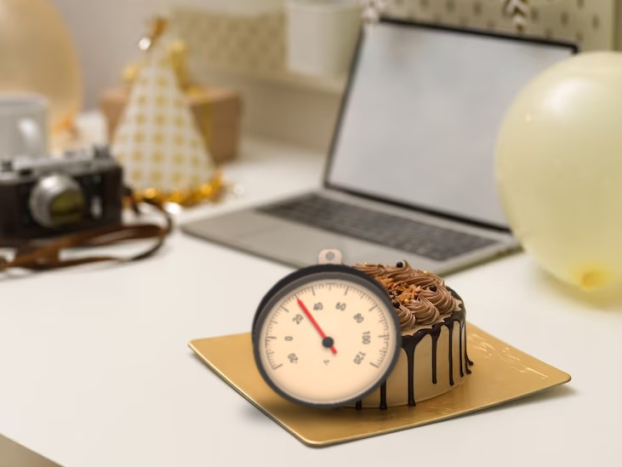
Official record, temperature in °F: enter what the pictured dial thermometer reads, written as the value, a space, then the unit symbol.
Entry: 30 °F
